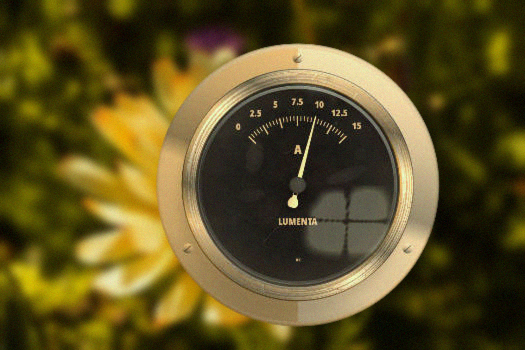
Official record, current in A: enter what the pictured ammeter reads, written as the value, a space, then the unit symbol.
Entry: 10 A
